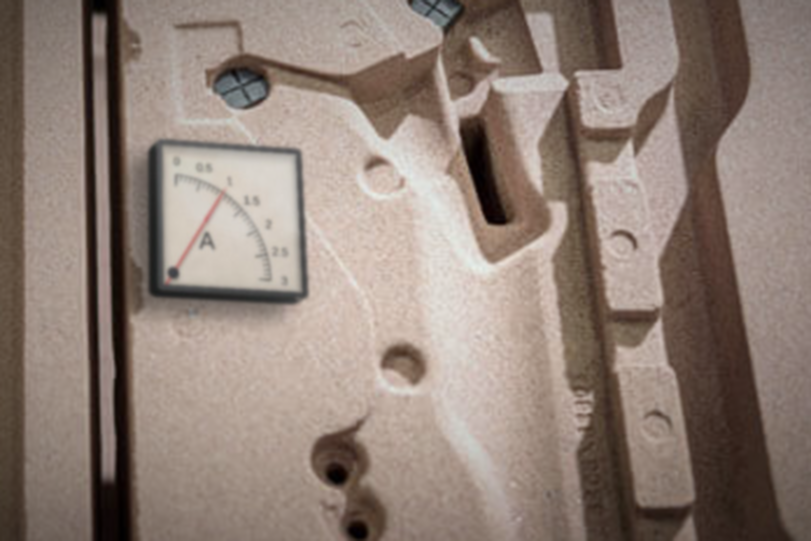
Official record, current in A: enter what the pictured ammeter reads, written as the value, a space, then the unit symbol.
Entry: 1 A
